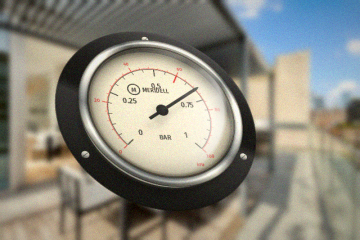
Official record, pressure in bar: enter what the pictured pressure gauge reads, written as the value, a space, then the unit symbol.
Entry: 0.7 bar
